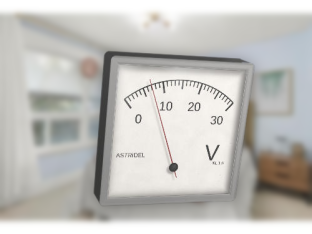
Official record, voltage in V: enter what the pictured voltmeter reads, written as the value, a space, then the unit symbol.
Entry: 7 V
